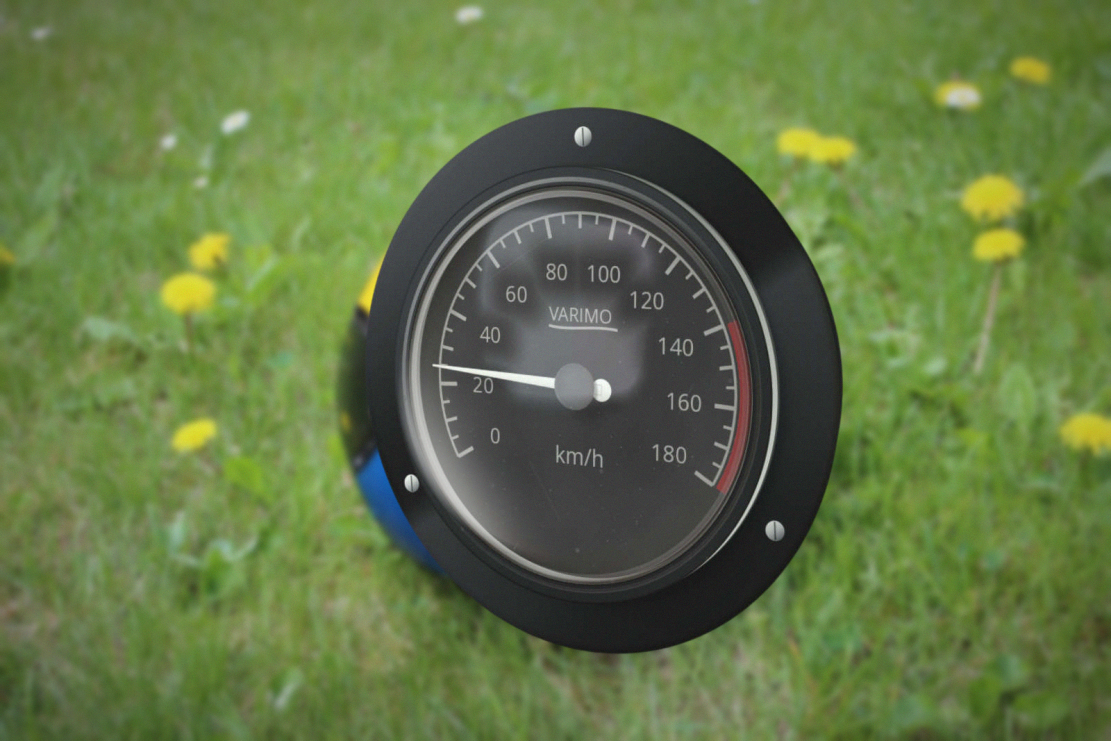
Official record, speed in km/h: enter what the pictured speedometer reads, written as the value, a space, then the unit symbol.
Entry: 25 km/h
